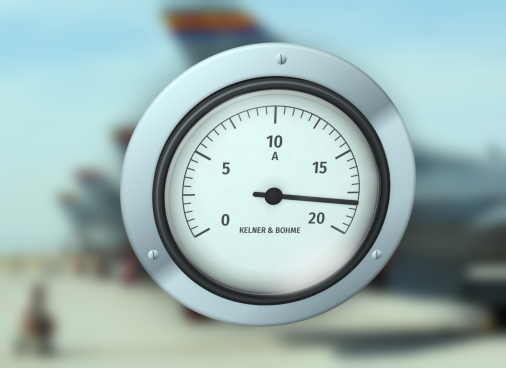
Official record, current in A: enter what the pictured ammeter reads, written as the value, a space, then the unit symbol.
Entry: 18 A
